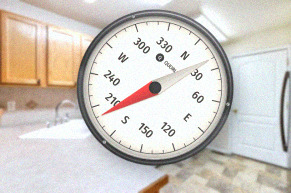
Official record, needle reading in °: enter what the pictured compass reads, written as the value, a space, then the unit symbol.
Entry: 200 °
